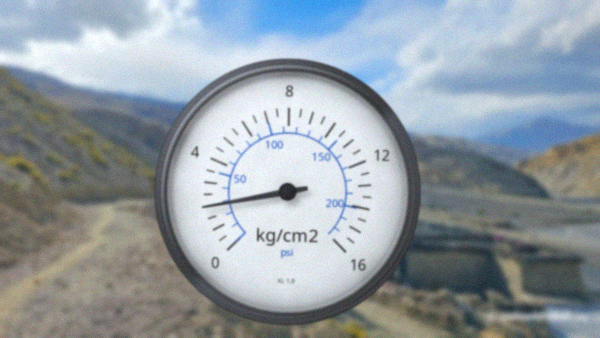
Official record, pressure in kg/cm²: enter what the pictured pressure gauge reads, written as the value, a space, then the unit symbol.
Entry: 2 kg/cm²
